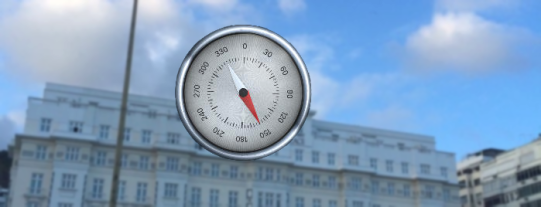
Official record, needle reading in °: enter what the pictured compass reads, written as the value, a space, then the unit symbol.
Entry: 150 °
